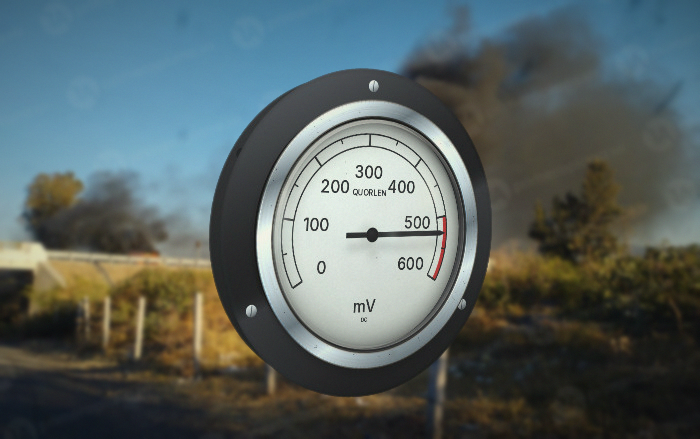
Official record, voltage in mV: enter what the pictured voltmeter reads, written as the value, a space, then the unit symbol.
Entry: 525 mV
